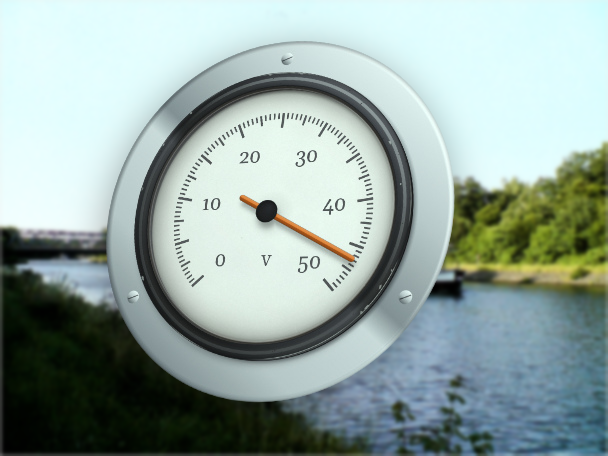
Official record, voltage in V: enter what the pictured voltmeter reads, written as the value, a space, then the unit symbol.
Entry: 46.5 V
